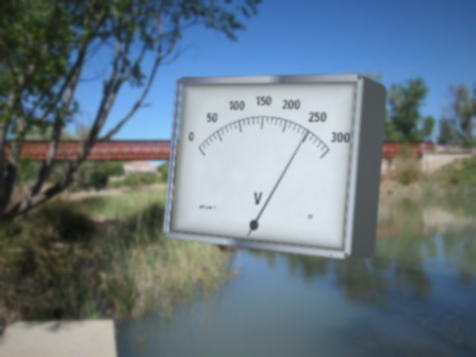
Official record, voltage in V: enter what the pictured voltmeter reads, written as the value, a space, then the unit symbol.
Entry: 250 V
